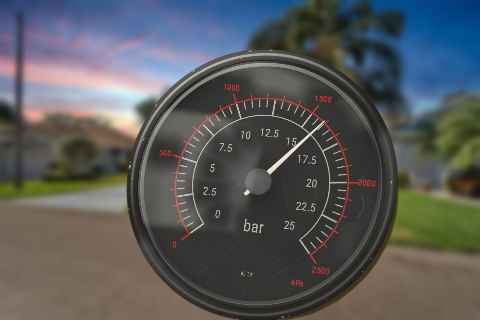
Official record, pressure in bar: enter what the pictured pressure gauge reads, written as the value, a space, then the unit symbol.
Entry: 16 bar
